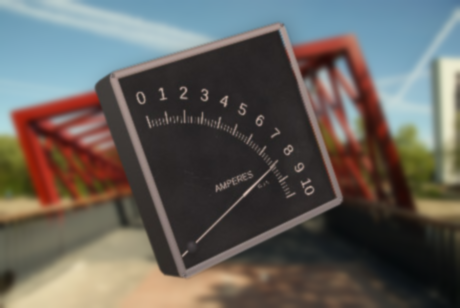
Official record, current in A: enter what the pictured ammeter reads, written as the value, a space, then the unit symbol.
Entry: 8 A
